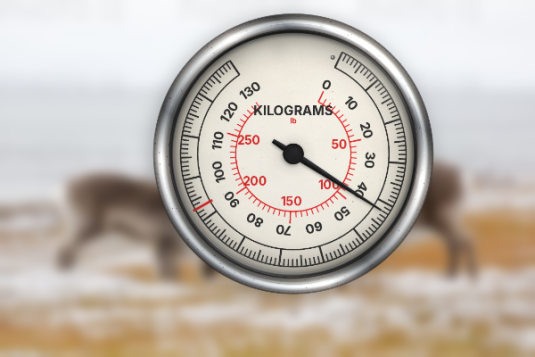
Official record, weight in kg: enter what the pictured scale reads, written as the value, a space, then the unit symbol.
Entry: 42 kg
